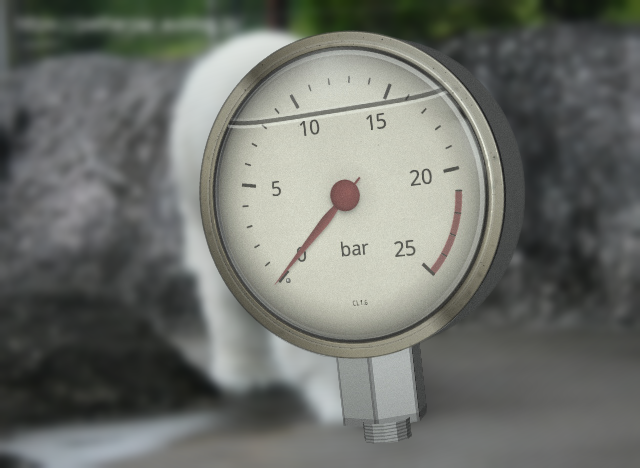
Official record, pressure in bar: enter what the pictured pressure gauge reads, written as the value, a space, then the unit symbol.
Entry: 0 bar
